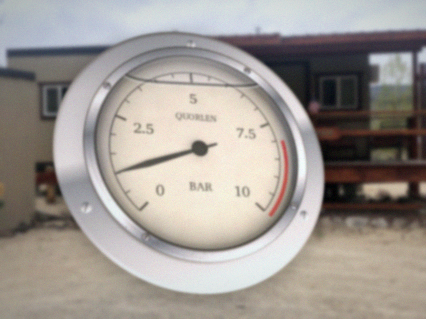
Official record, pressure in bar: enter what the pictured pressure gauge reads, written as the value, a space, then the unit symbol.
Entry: 1 bar
